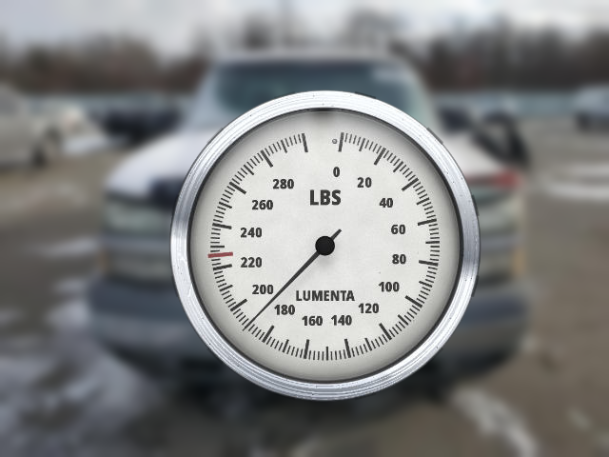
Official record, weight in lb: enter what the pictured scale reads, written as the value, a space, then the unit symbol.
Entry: 190 lb
